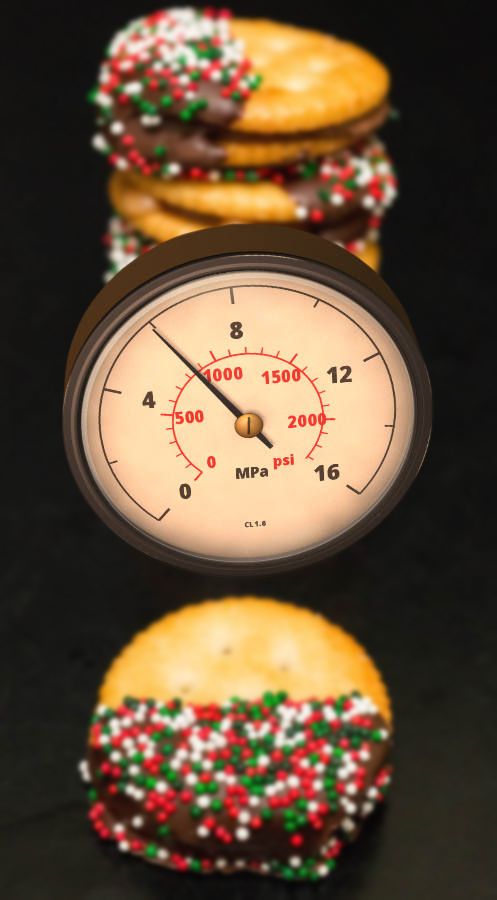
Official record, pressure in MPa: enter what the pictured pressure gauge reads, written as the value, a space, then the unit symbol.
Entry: 6 MPa
